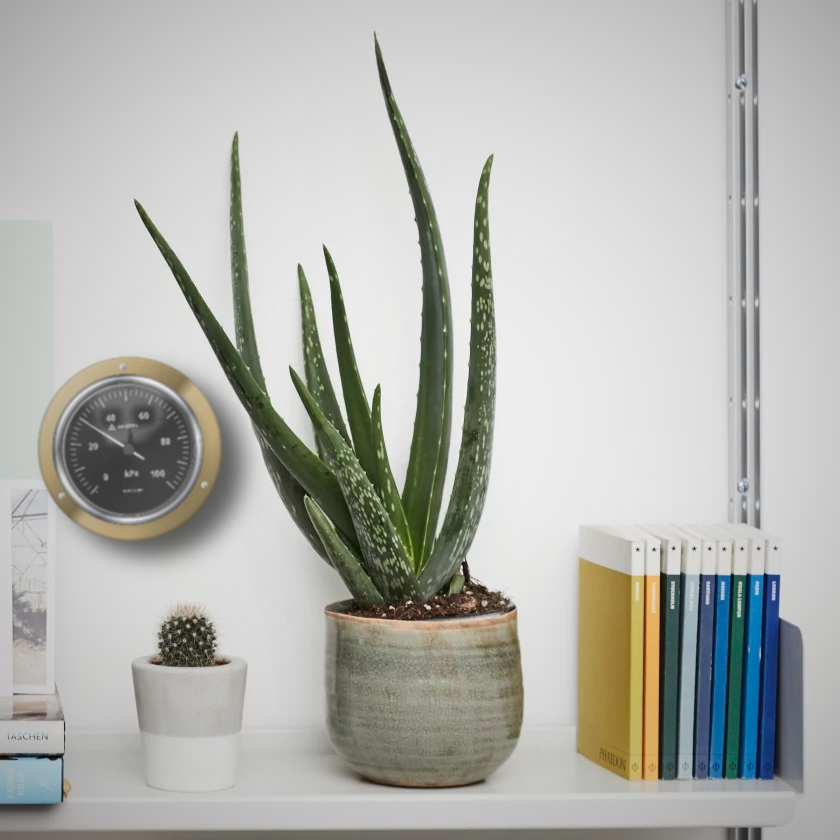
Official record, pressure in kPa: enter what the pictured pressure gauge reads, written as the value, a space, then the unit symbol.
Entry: 30 kPa
